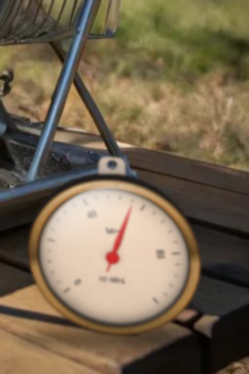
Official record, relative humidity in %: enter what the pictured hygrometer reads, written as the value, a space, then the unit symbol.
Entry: 56 %
